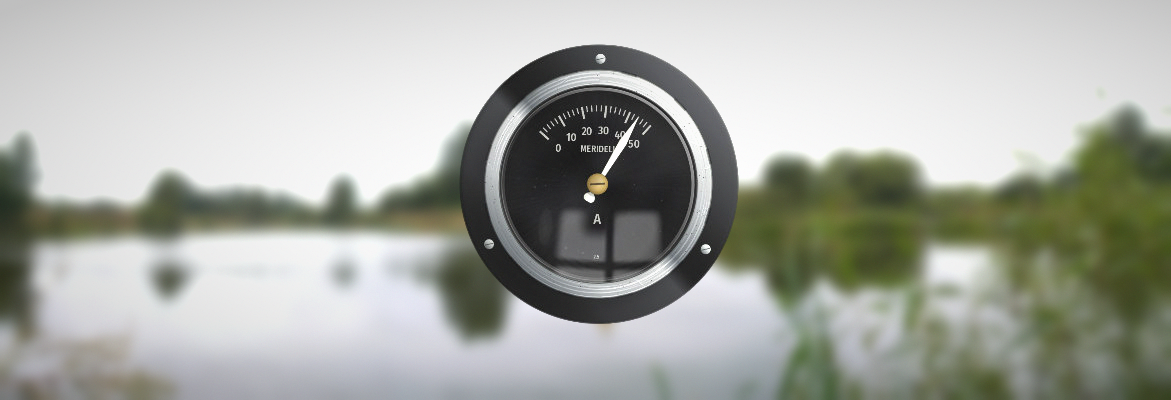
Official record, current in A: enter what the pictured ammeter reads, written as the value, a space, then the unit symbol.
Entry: 44 A
